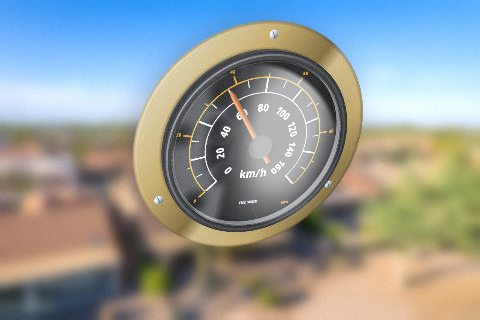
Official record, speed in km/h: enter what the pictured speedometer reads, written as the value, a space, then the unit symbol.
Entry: 60 km/h
